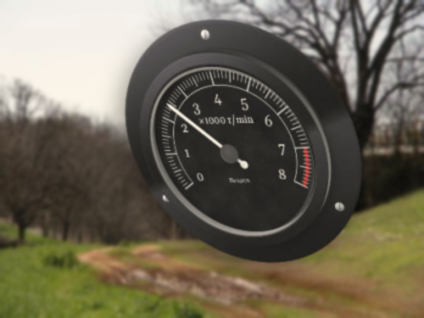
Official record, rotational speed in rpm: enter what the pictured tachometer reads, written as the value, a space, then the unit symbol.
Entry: 2500 rpm
